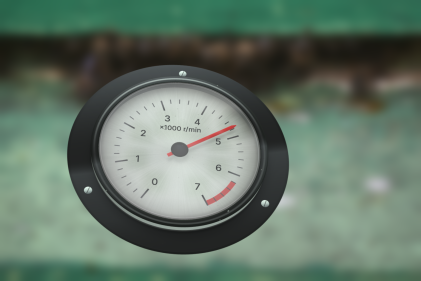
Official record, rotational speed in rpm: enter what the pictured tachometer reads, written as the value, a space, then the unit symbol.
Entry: 4800 rpm
